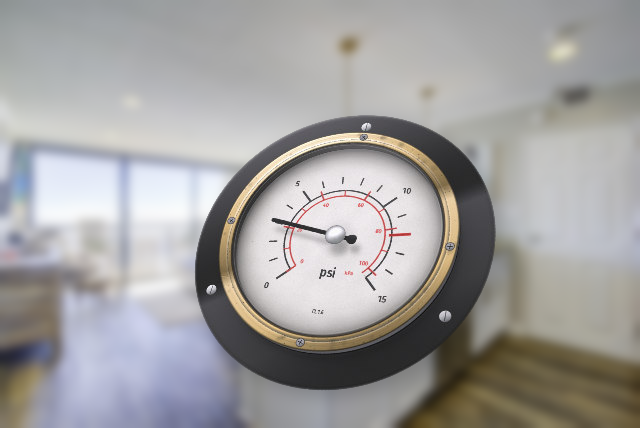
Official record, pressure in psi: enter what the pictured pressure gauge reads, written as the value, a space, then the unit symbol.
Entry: 3 psi
